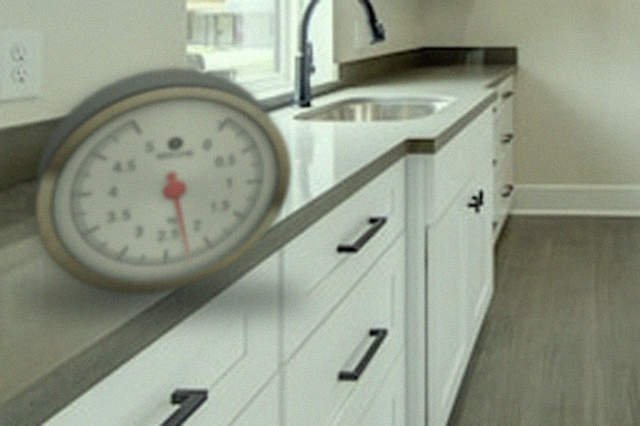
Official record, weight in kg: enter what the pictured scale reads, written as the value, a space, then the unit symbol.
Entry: 2.25 kg
